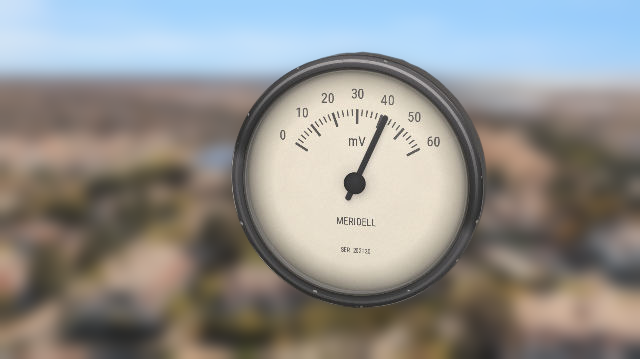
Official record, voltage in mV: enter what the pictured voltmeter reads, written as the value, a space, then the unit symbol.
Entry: 42 mV
